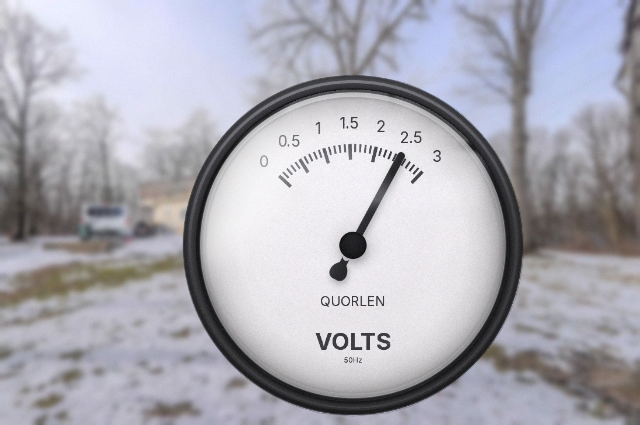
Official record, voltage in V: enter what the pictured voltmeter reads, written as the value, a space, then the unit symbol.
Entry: 2.5 V
